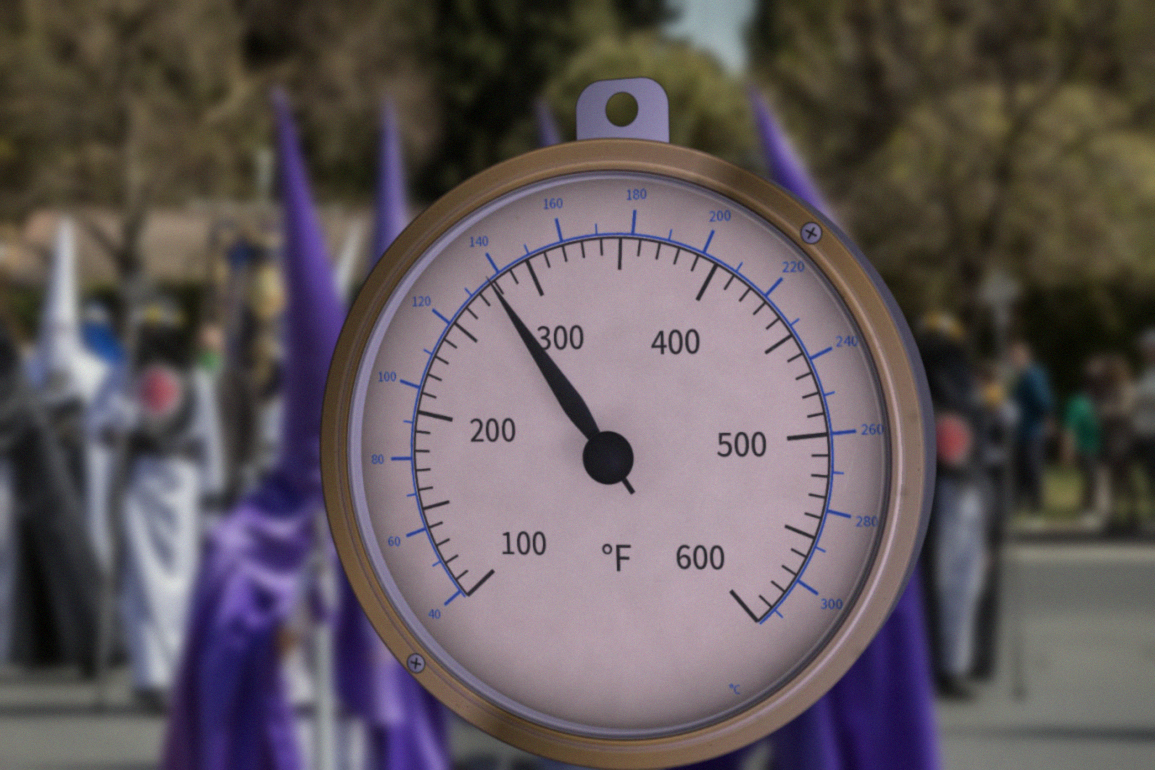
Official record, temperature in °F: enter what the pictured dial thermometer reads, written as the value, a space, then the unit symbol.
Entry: 280 °F
